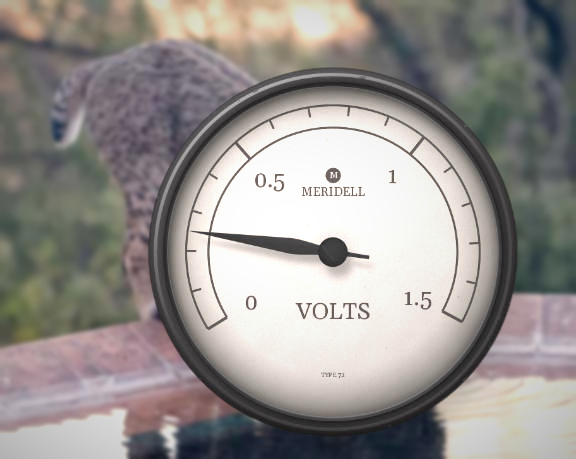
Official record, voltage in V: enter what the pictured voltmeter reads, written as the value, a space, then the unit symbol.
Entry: 0.25 V
